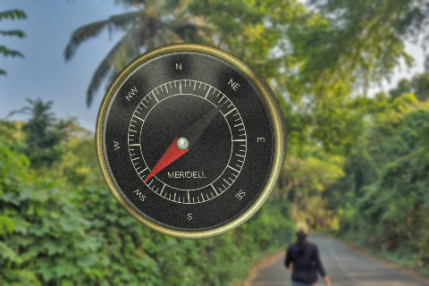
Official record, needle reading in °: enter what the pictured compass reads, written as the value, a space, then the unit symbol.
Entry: 230 °
